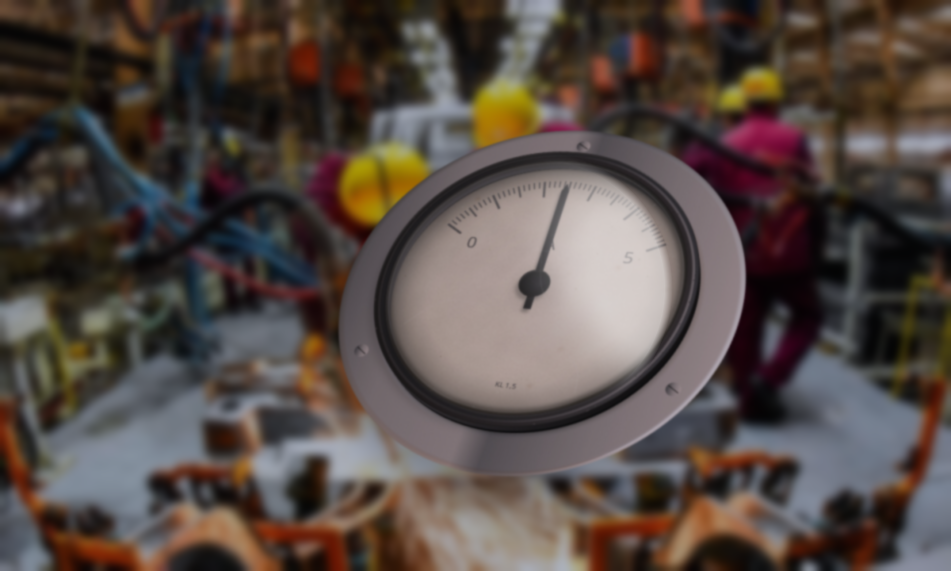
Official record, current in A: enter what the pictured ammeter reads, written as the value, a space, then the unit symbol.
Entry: 2.5 A
